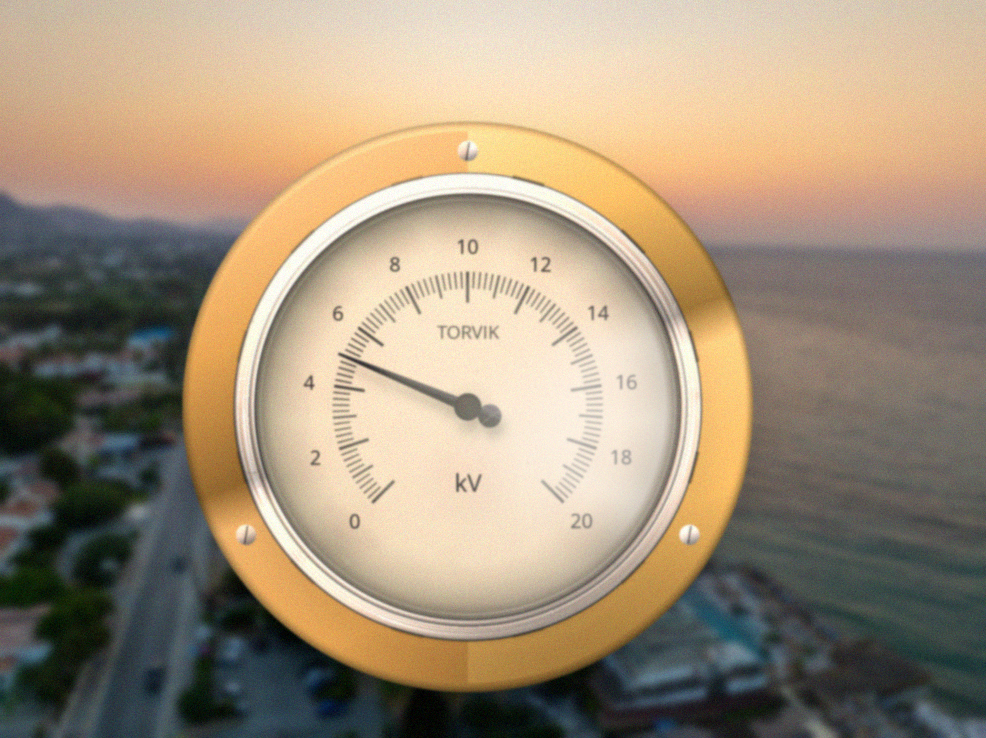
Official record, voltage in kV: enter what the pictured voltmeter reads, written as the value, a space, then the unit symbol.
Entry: 5 kV
